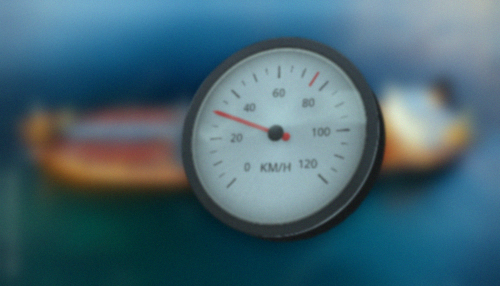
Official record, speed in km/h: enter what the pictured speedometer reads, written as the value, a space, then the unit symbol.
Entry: 30 km/h
